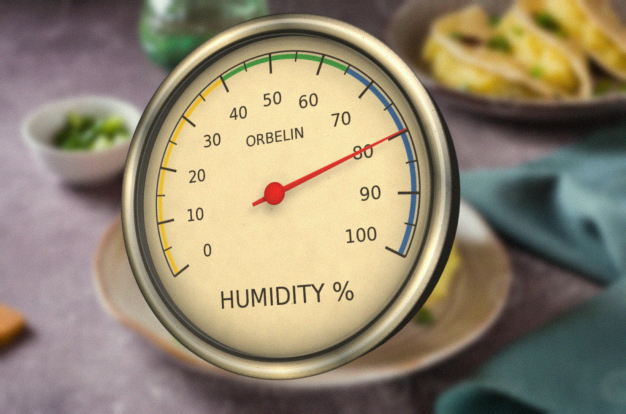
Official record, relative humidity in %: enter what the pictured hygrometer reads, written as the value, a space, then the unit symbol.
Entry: 80 %
